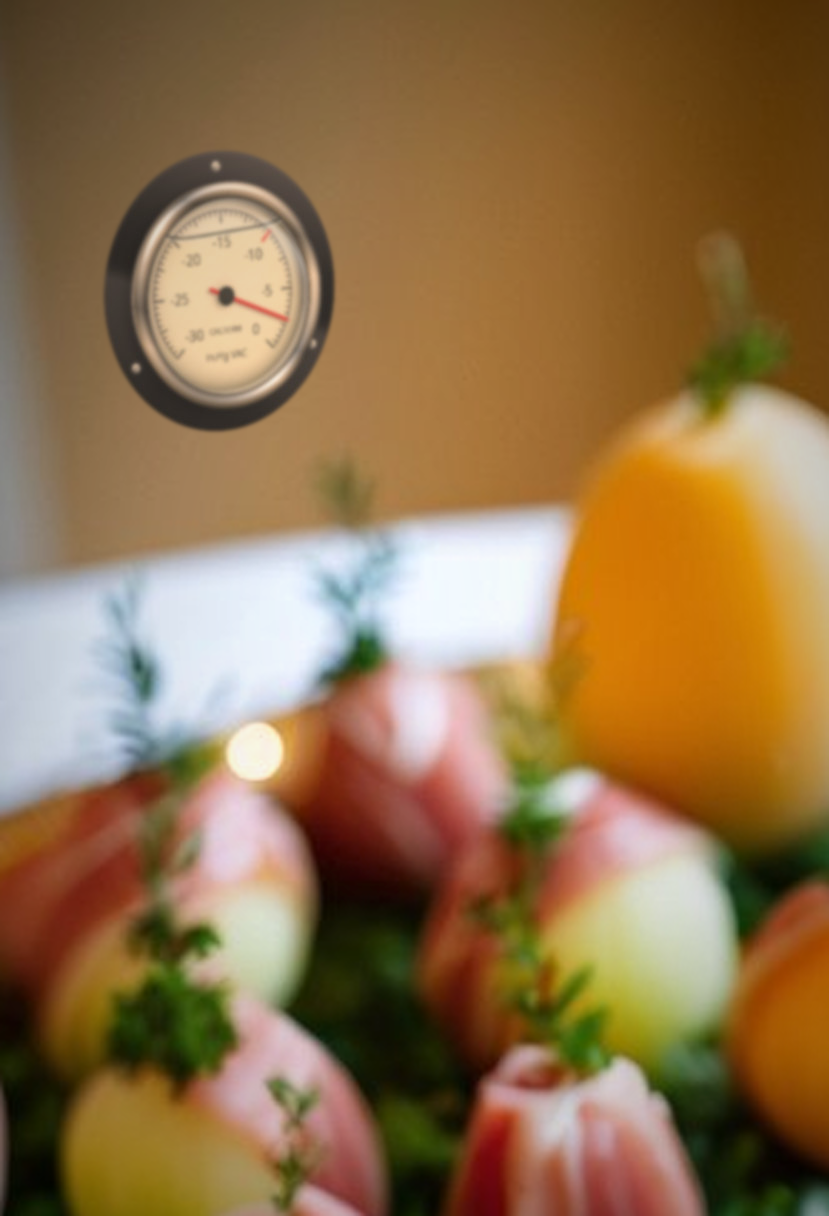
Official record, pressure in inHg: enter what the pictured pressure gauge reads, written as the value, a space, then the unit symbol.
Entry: -2.5 inHg
